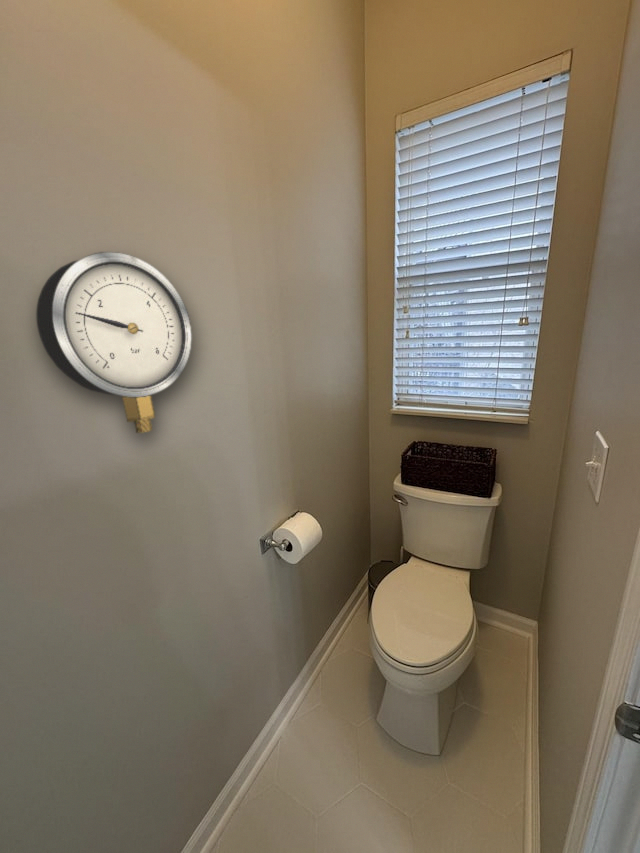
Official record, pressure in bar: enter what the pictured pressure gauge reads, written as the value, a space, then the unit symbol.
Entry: 1.4 bar
